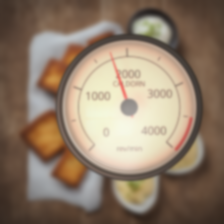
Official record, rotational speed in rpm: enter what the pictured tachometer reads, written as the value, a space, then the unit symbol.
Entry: 1750 rpm
